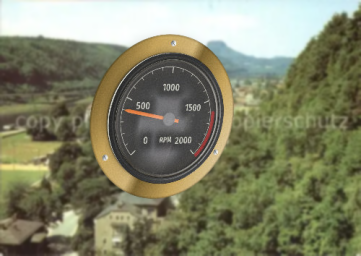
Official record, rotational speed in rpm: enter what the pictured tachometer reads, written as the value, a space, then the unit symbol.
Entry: 400 rpm
